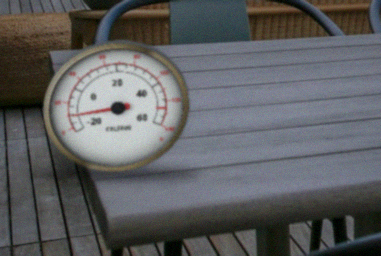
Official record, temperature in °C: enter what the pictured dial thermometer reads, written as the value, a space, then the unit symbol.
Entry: -12 °C
